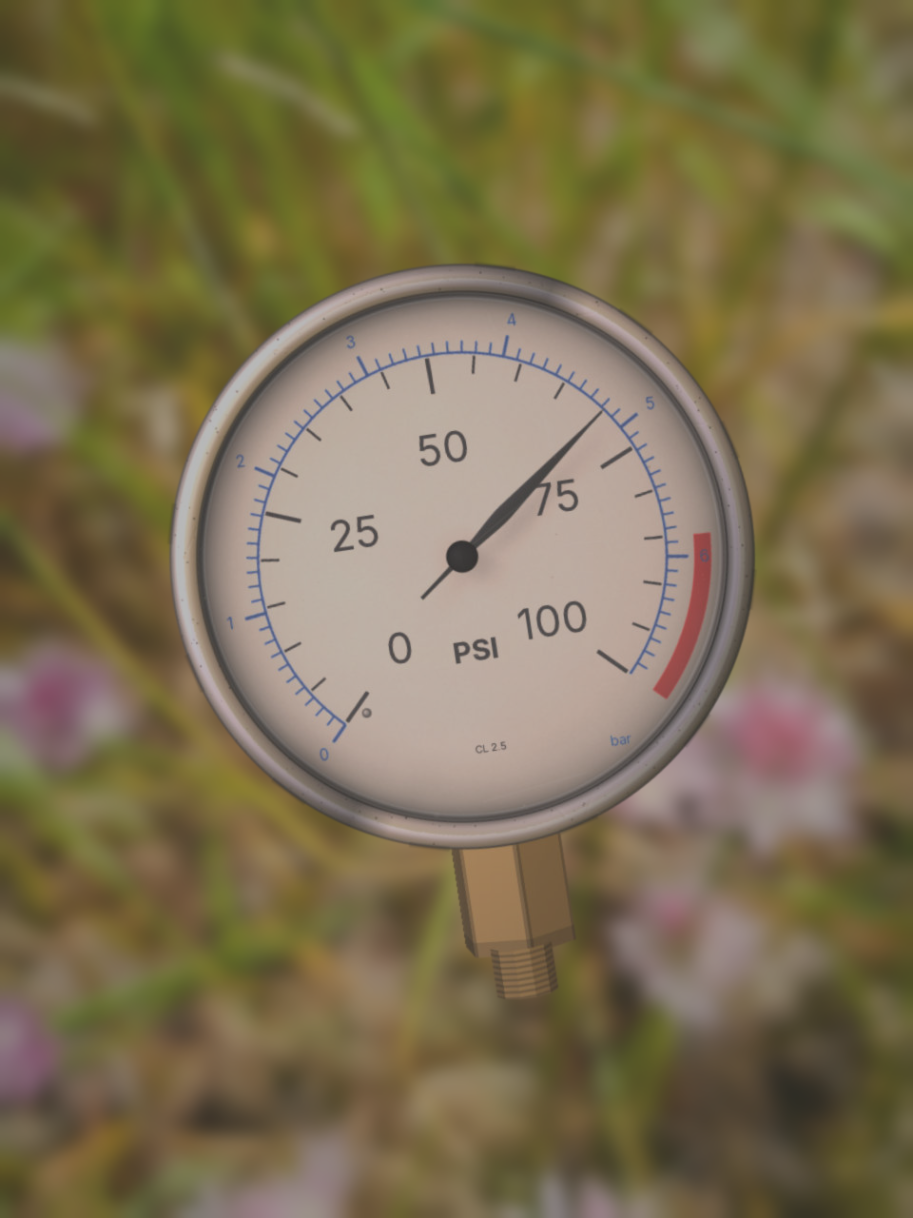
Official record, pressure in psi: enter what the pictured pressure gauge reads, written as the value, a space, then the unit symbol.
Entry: 70 psi
